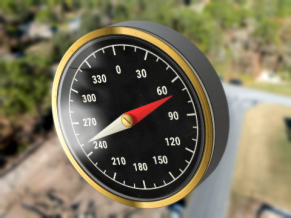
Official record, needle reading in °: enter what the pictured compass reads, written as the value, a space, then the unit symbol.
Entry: 70 °
